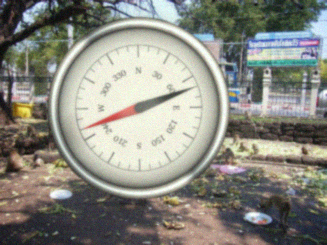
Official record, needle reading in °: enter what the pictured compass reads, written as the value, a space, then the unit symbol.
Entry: 250 °
